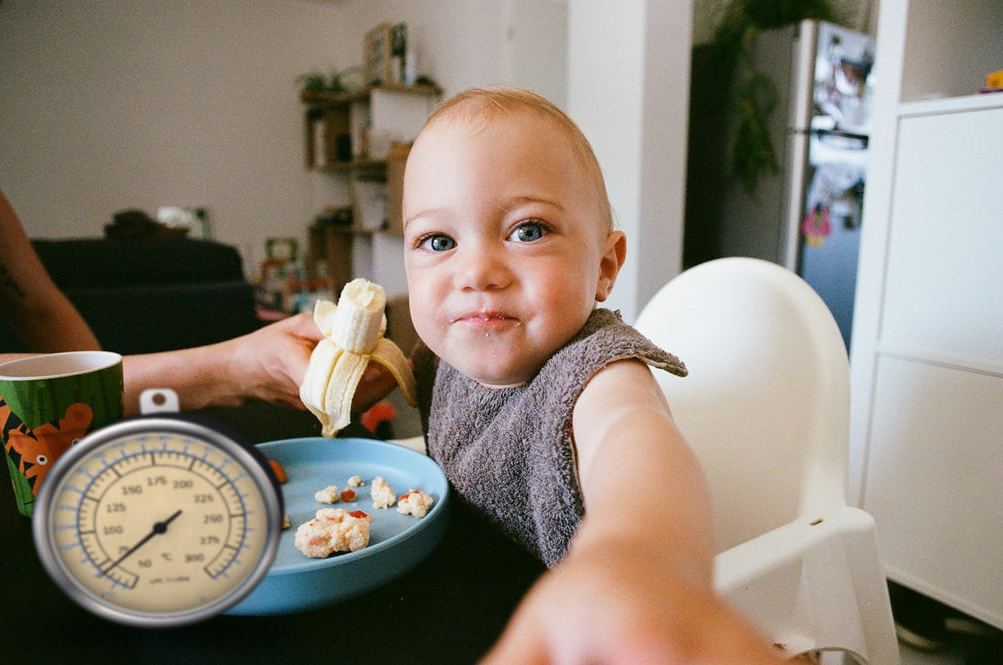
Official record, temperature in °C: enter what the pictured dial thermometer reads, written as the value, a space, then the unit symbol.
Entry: 70 °C
